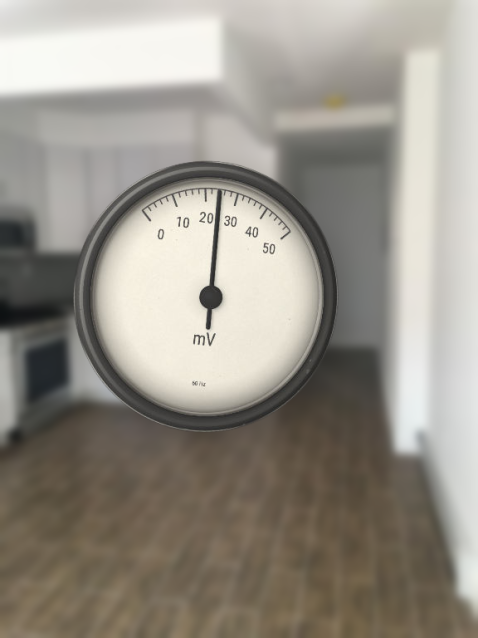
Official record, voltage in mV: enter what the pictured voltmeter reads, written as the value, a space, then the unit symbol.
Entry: 24 mV
